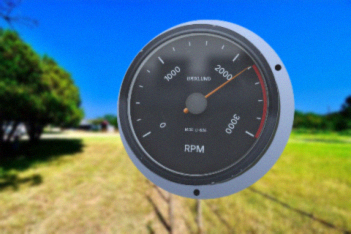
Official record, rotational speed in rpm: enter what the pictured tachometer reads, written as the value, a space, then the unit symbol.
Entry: 2200 rpm
